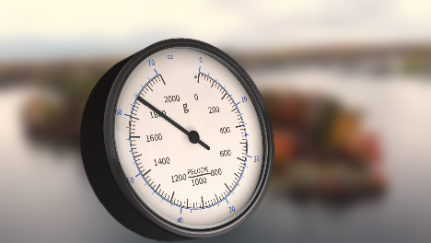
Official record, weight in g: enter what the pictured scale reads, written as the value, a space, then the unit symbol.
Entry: 1800 g
